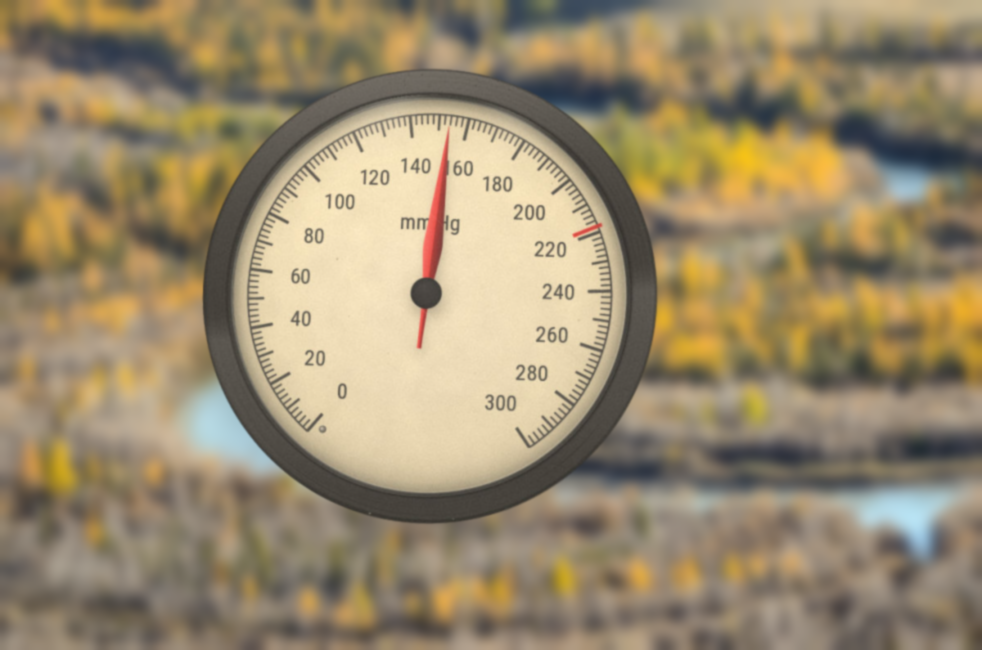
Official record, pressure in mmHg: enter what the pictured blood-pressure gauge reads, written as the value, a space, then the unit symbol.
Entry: 154 mmHg
